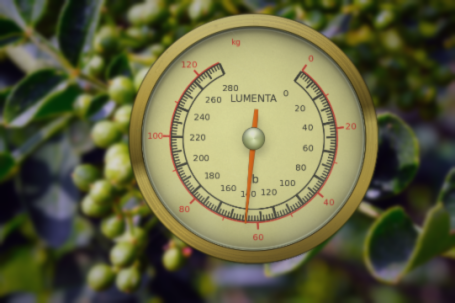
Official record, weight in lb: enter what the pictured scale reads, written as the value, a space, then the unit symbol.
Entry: 140 lb
